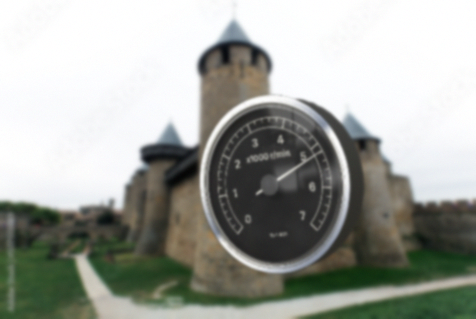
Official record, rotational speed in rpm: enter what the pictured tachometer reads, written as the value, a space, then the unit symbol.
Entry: 5200 rpm
